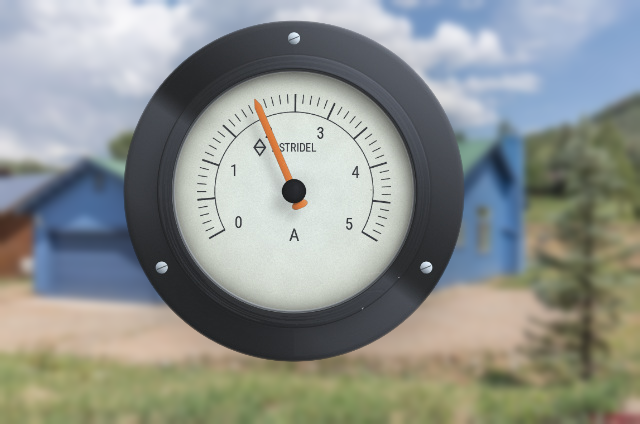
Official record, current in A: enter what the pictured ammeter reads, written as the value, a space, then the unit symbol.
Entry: 2 A
